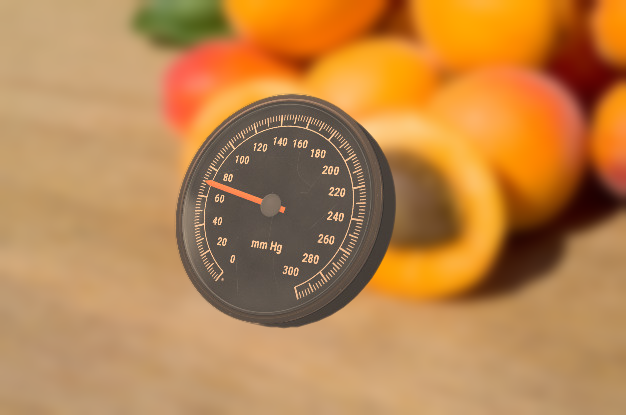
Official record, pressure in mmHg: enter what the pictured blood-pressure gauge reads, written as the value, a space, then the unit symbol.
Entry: 70 mmHg
